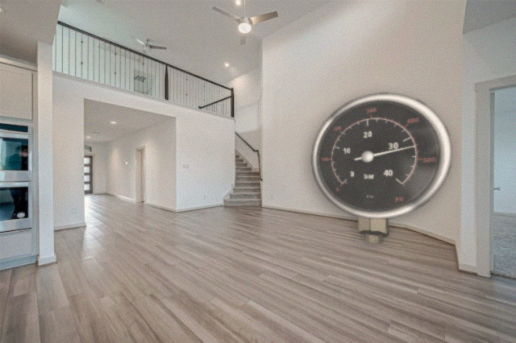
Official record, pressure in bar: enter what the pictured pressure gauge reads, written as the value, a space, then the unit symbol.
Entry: 32 bar
